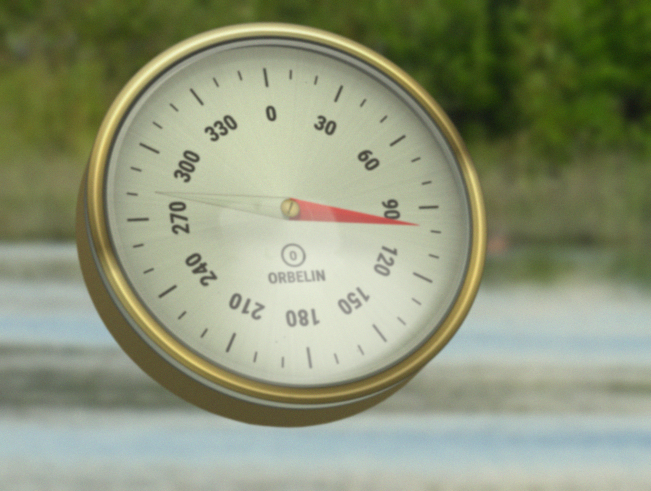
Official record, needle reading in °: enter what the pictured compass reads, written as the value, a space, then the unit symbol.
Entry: 100 °
